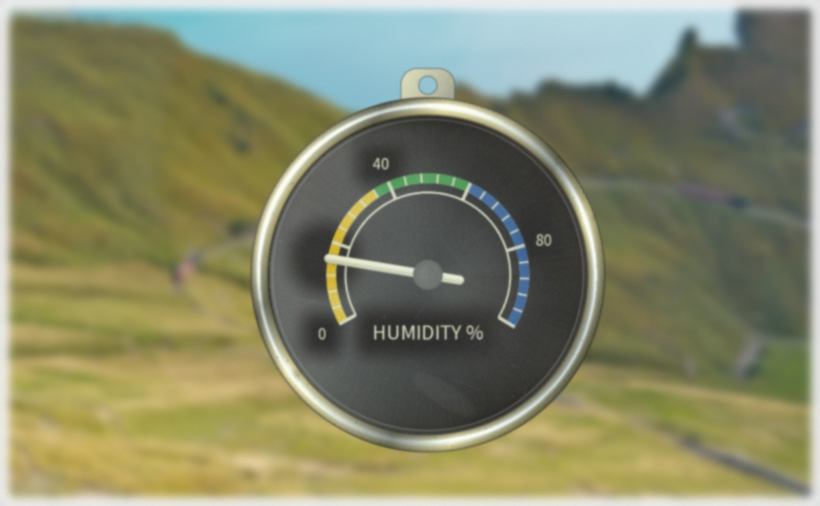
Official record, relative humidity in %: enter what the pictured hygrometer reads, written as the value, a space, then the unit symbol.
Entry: 16 %
